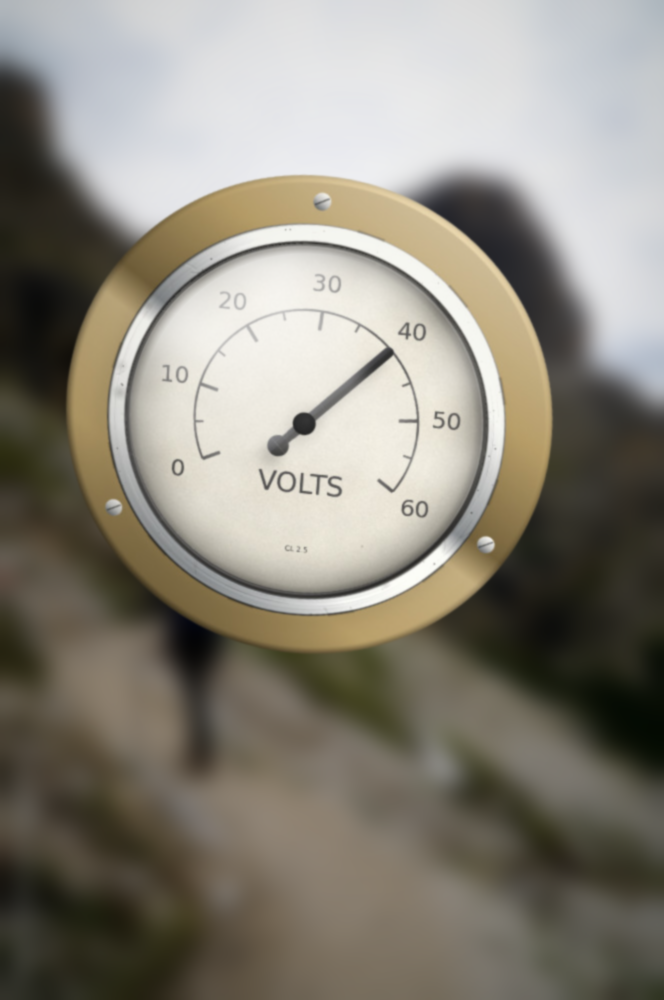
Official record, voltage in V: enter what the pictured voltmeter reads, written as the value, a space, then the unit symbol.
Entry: 40 V
